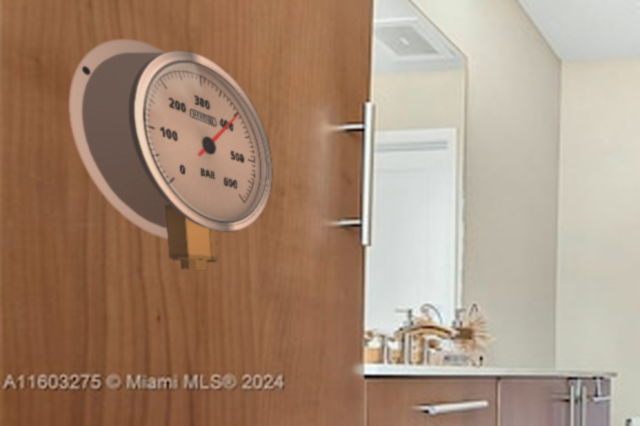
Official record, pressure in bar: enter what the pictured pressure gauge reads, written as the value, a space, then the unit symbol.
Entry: 400 bar
